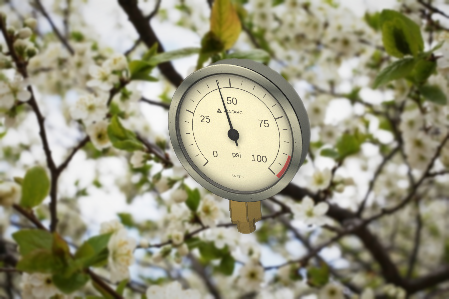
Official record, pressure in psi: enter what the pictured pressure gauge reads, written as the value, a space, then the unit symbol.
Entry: 45 psi
